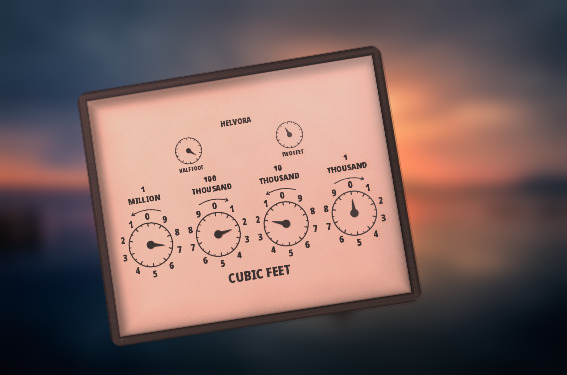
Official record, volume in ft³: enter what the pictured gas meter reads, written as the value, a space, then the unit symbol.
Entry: 722000 ft³
